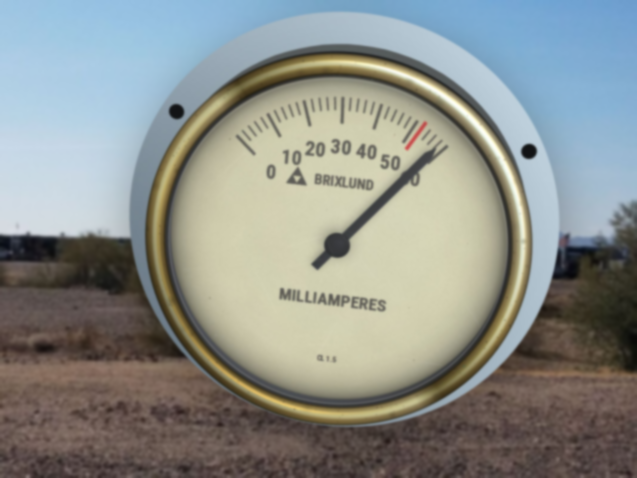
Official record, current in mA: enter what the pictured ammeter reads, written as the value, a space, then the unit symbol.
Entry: 58 mA
